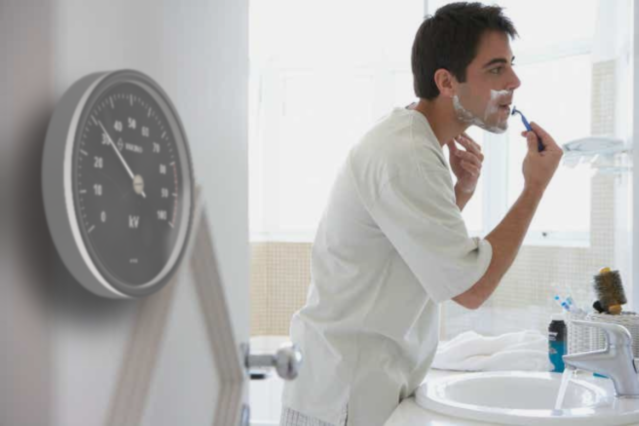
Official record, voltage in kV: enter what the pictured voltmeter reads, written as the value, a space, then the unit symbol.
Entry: 30 kV
